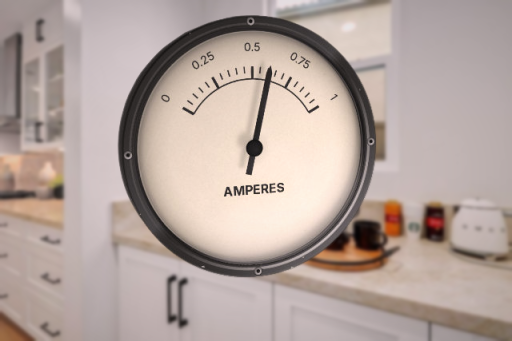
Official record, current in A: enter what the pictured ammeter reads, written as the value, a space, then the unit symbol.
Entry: 0.6 A
